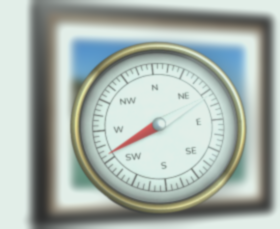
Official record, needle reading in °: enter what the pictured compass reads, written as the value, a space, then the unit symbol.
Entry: 245 °
